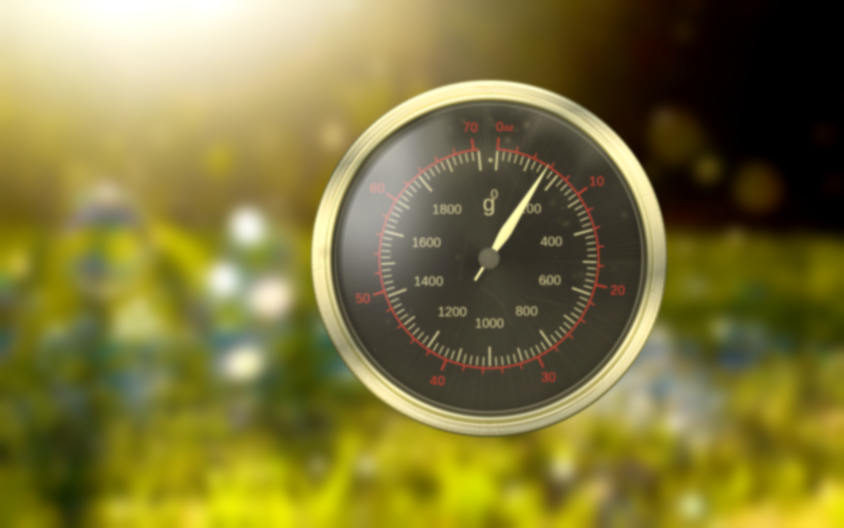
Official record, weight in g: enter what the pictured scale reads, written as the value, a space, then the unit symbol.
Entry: 160 g
